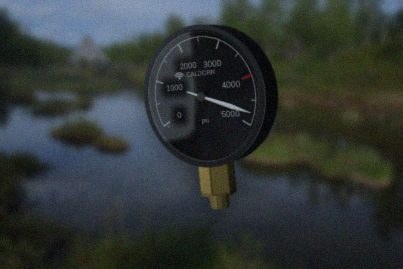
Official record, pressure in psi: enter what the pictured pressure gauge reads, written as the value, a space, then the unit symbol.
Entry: 4750 psi
